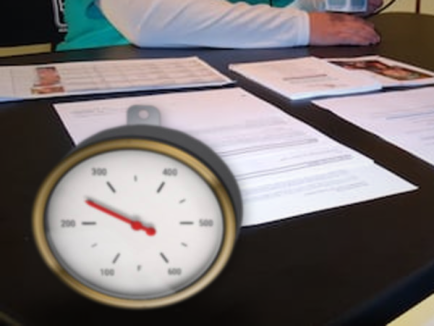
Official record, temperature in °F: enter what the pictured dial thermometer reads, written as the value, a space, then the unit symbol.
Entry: 250 °F
